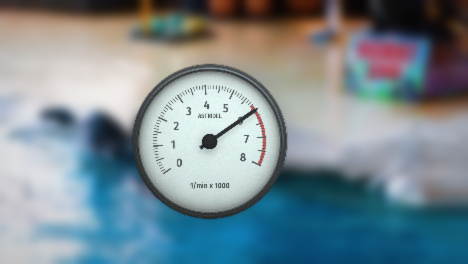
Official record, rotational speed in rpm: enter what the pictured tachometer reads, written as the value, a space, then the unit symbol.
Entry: 6000 rpm
